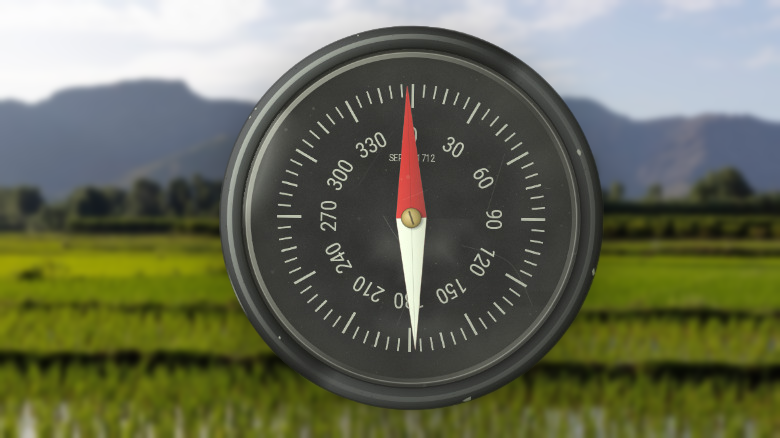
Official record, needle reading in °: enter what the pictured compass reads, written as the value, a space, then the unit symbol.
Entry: 357.5 °
